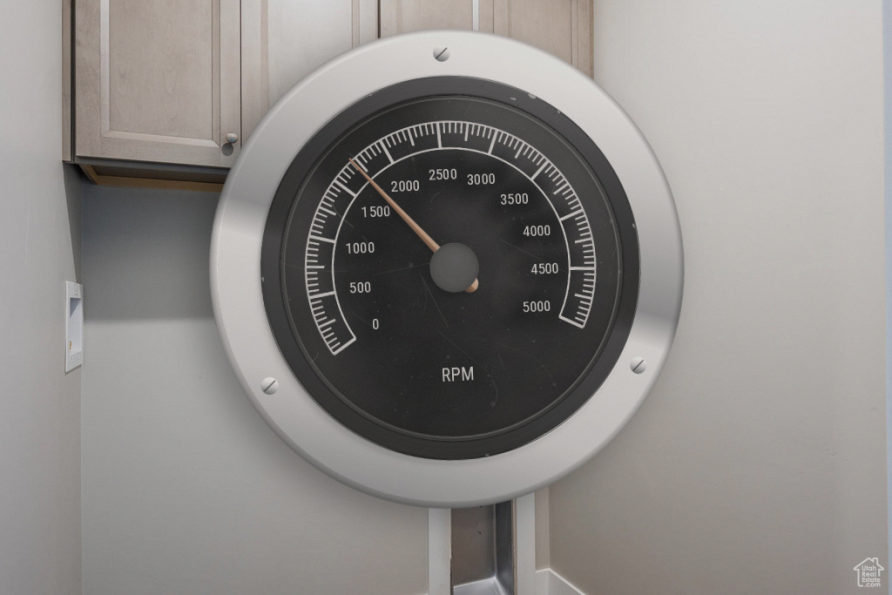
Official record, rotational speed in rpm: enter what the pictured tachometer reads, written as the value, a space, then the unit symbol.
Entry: 1700 rpm
